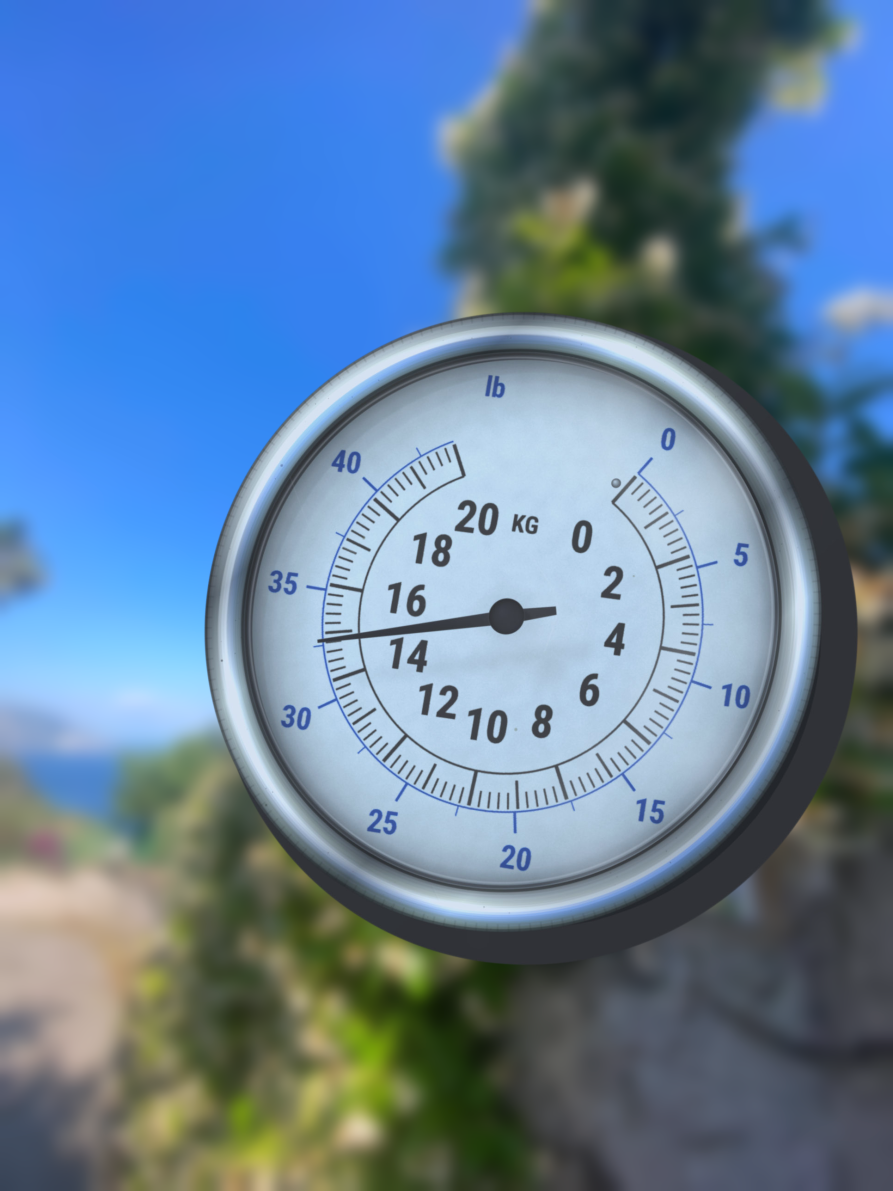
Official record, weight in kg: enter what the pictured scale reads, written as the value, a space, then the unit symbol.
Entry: 14.8 kg
